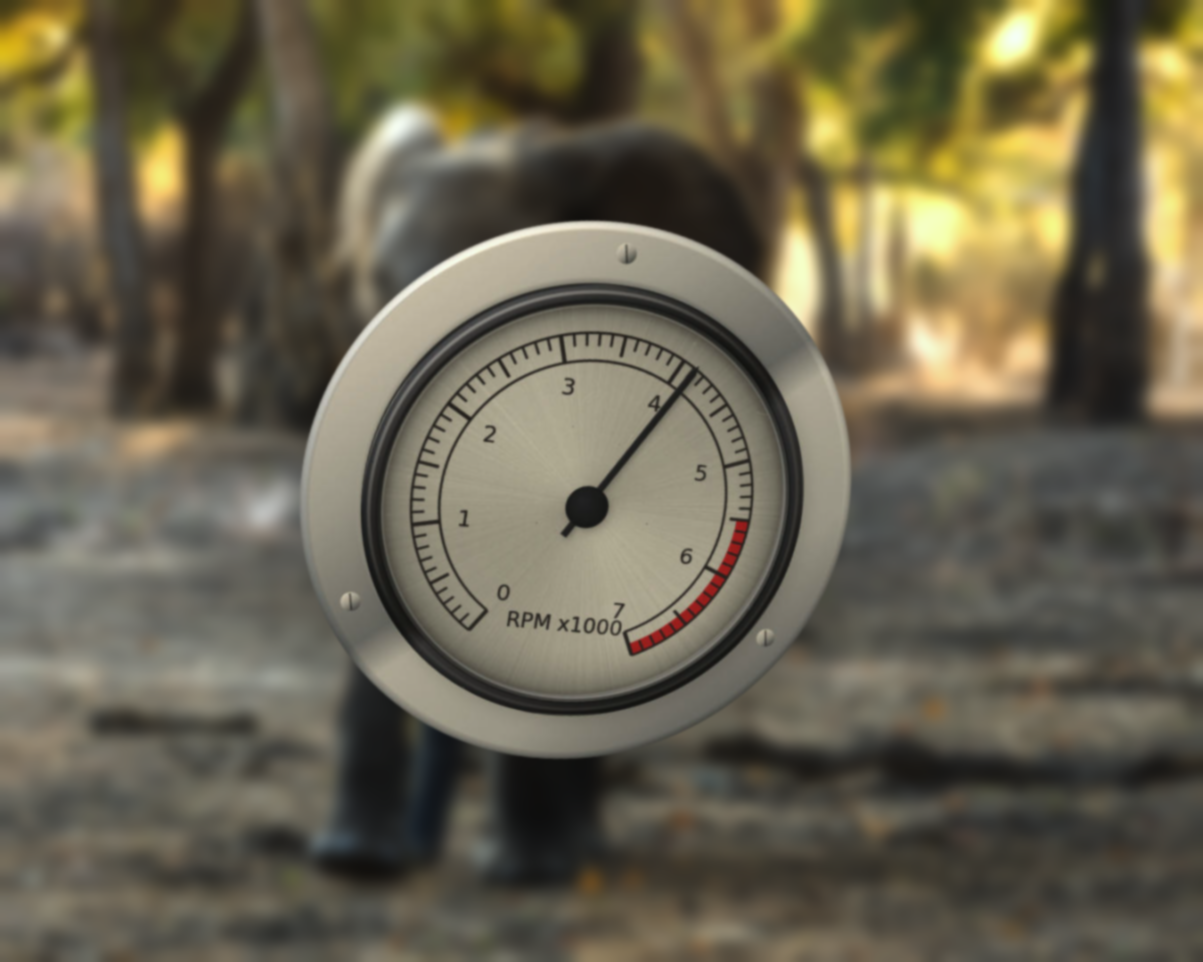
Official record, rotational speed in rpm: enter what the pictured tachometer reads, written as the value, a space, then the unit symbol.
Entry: 4100 rpm
